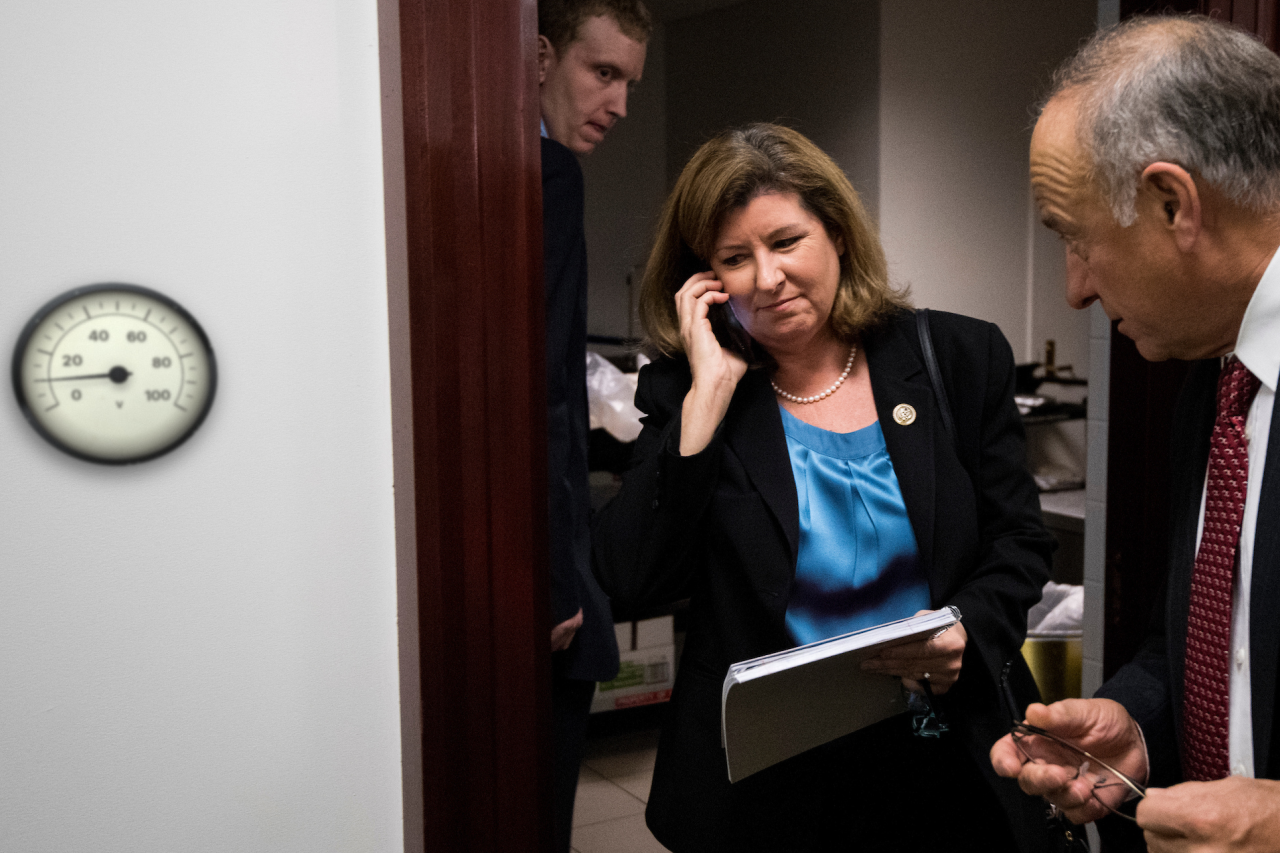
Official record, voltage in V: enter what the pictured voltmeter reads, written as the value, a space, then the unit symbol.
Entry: 10 V
